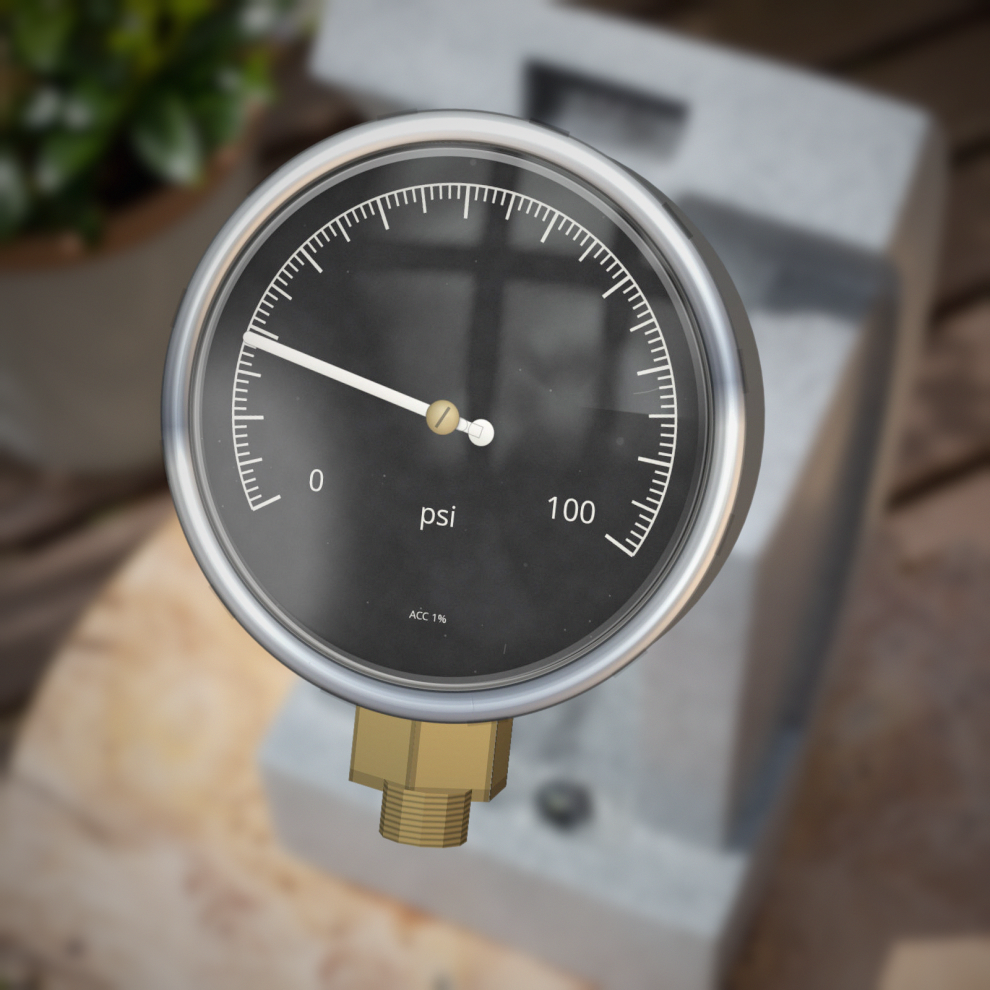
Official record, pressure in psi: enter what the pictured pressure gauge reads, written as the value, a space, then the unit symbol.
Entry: 19 psi
